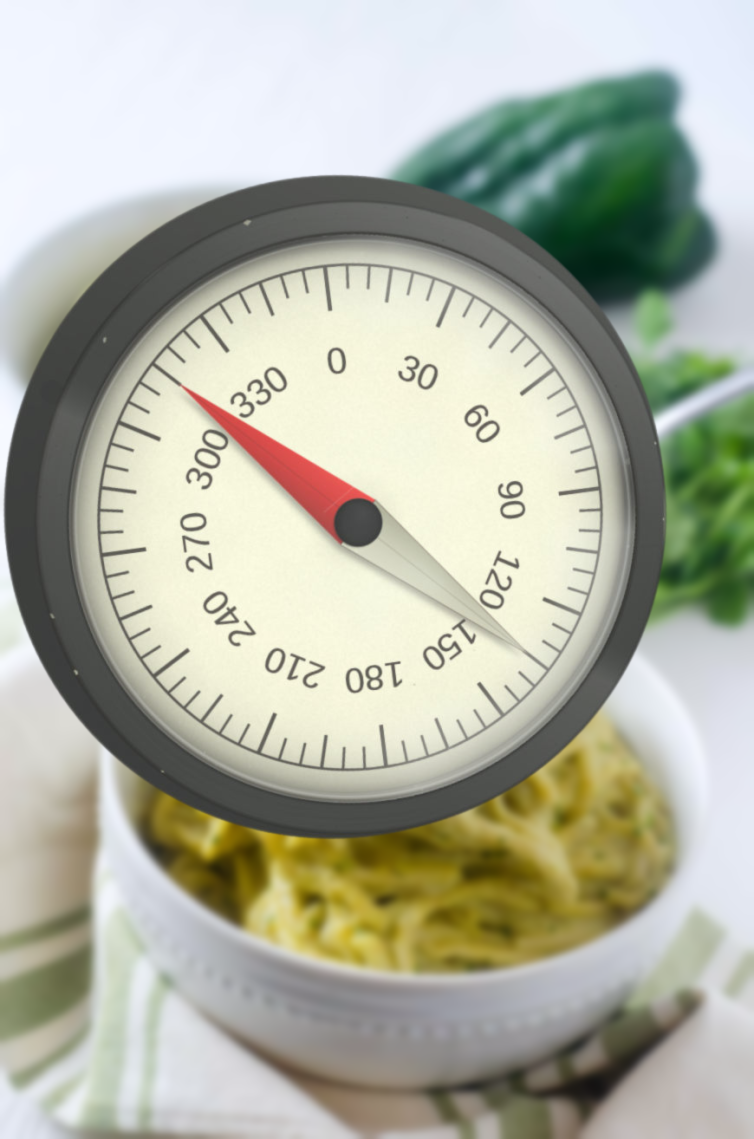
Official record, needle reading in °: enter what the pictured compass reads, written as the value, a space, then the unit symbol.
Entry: 315 °
